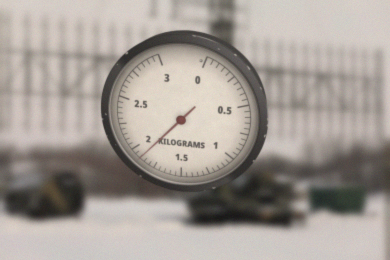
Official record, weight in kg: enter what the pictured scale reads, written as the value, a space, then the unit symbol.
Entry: 1.9 kg
